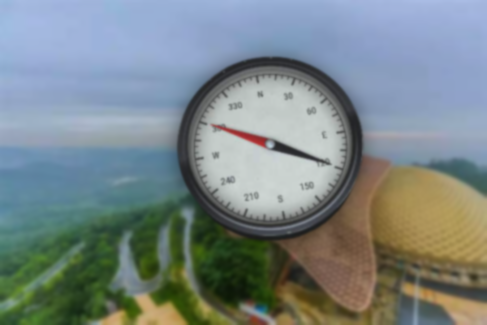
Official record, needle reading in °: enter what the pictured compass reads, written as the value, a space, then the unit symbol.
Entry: 300 °
